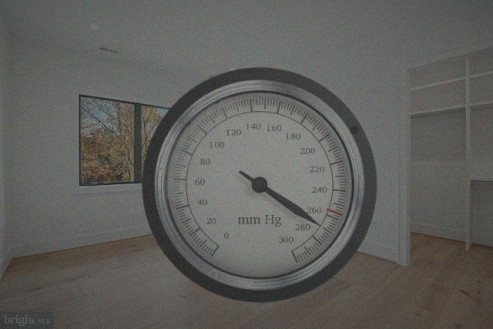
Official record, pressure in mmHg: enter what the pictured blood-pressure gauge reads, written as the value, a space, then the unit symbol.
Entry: 270 mmHg
